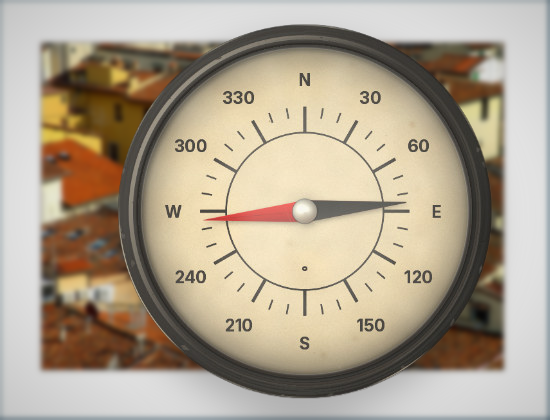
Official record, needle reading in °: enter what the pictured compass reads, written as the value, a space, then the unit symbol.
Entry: 265 °
